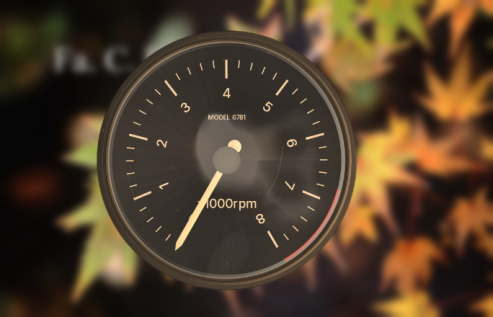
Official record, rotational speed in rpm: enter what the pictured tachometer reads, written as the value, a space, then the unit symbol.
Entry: 0 rpm
